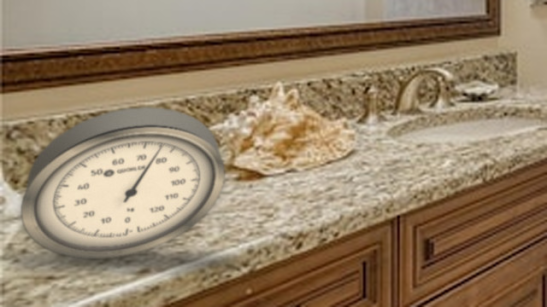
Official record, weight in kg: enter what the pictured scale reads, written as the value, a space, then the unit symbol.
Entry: 75 kg
